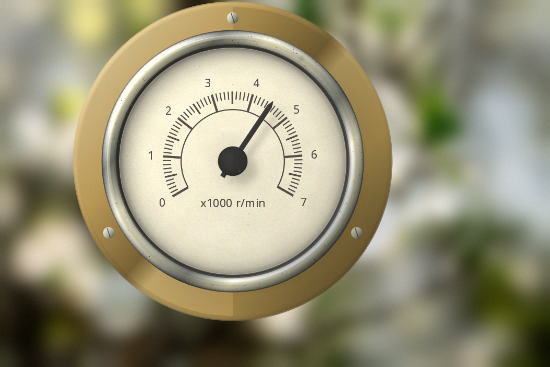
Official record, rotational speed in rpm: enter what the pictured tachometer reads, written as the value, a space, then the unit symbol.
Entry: 4500 rpm
